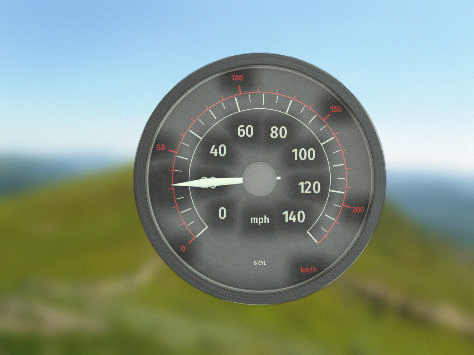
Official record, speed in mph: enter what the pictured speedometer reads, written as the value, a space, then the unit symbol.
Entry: 20 mph
